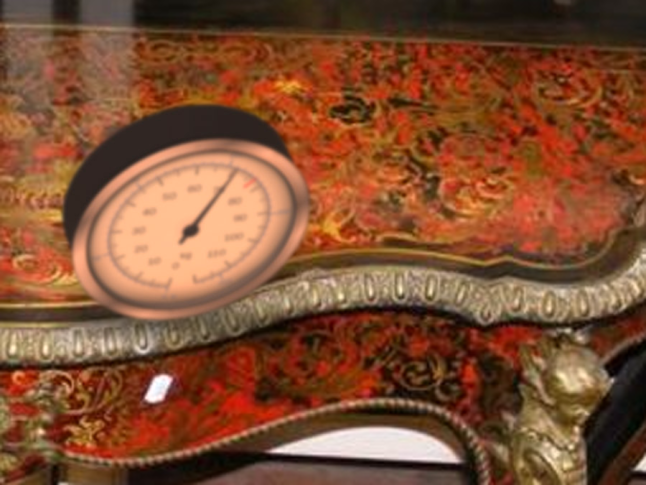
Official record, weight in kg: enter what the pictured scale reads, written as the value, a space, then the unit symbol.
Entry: 70 kg
